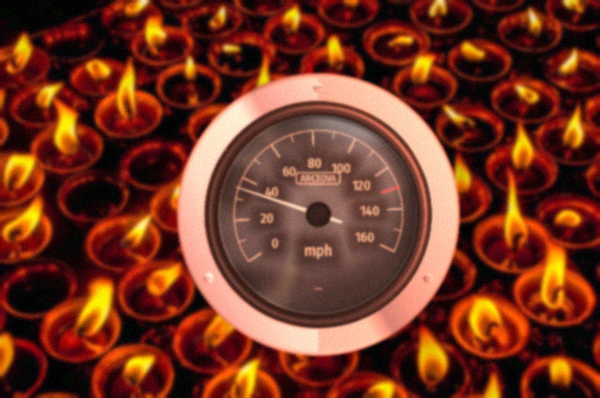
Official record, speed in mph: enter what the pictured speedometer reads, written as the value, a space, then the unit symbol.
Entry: 35 mph
